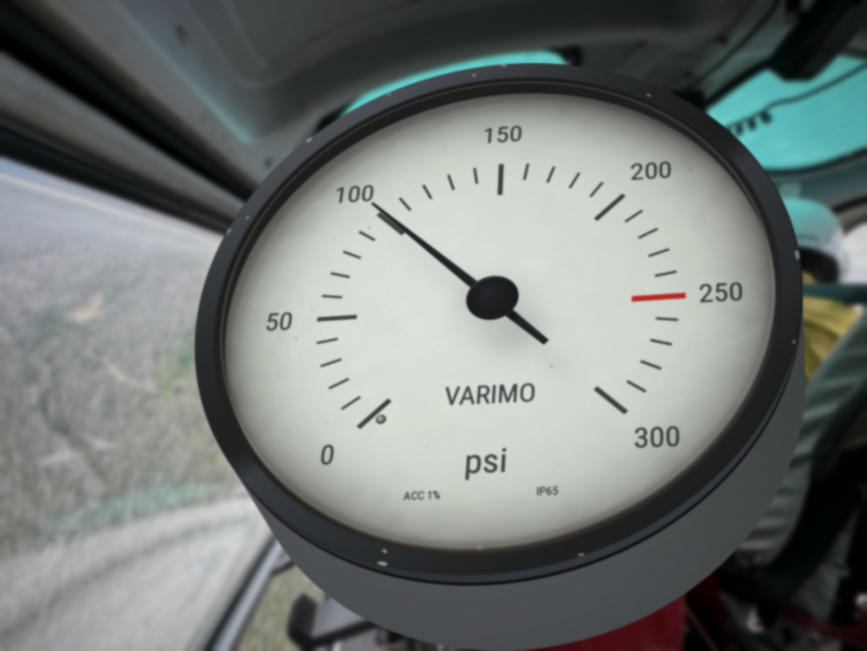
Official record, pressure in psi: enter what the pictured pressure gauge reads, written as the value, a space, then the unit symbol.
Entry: 100 psi
